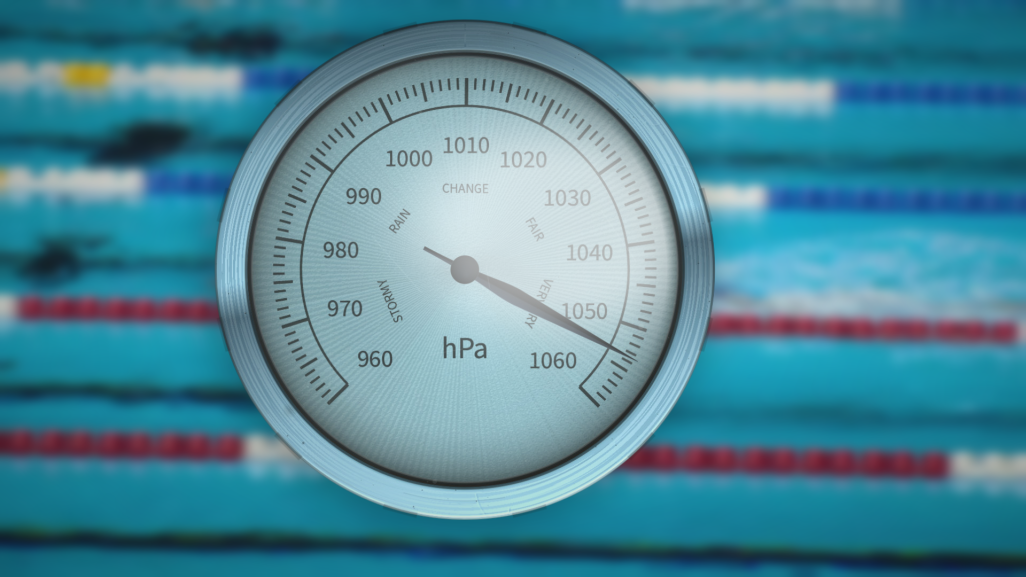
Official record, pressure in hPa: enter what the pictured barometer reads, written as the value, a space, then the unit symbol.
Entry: 1053.5 hPa
